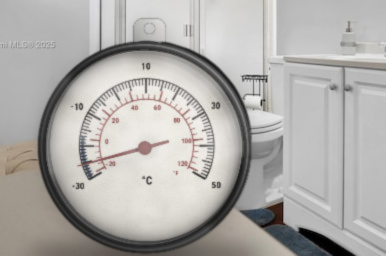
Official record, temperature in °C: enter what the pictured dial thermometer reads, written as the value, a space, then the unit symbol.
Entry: -25 °C
